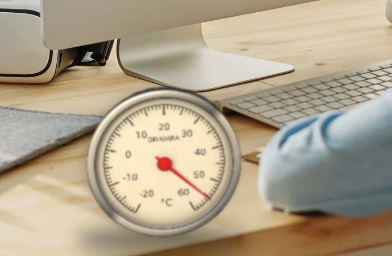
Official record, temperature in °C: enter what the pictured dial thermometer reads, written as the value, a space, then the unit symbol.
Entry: 55 °C
